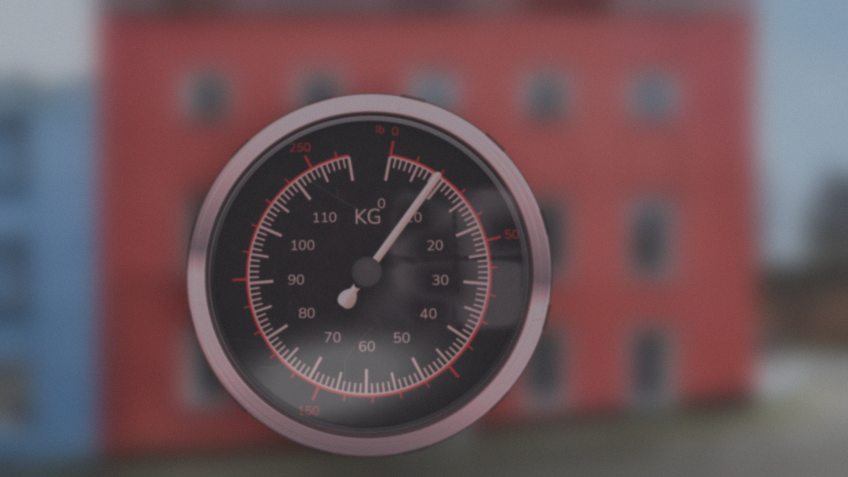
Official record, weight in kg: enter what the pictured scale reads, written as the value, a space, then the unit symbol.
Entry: 9 kg
